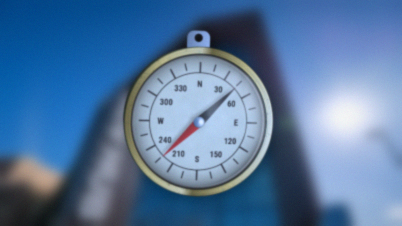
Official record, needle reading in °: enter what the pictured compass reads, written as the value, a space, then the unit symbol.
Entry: 225 °
